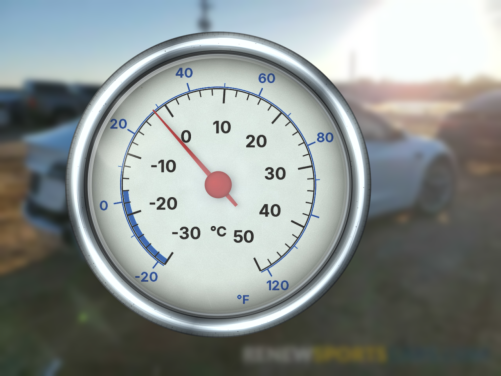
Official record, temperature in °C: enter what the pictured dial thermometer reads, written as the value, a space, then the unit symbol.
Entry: -2 °C
